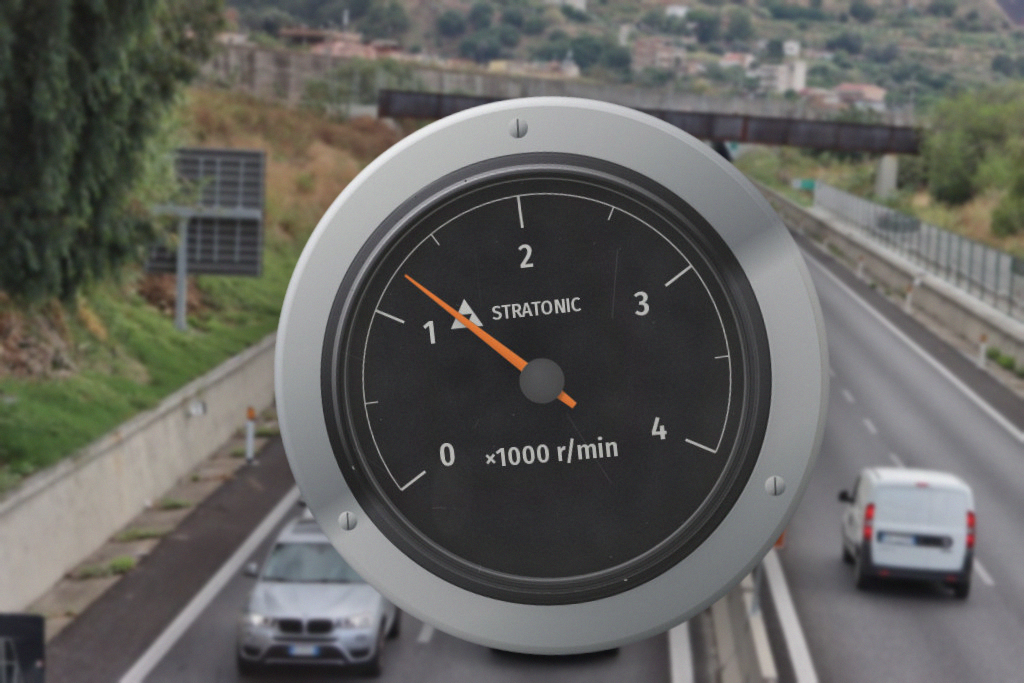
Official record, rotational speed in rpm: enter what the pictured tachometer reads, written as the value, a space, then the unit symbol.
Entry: 1250 rpm
